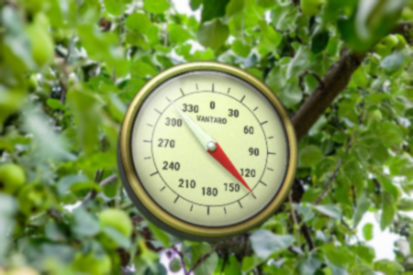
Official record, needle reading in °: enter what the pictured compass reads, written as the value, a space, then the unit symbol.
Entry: 135 °
